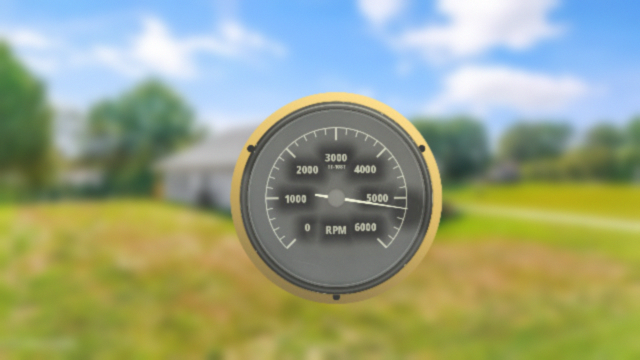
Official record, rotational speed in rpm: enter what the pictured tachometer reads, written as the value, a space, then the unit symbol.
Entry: 5200 rpm
